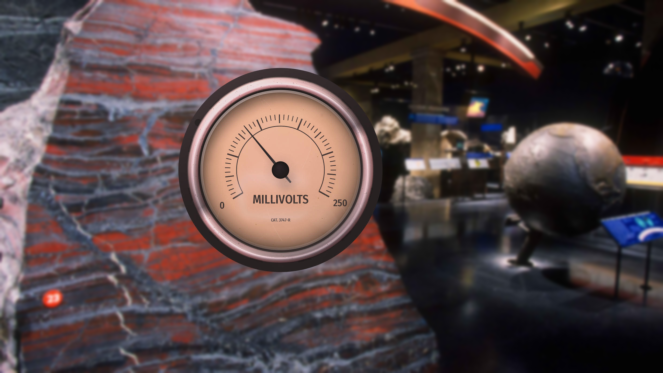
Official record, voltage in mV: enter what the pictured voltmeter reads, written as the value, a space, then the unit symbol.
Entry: 85 mV
